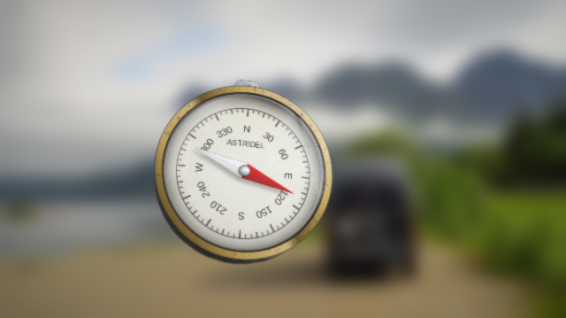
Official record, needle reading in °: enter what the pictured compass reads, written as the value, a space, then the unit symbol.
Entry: 110 °
